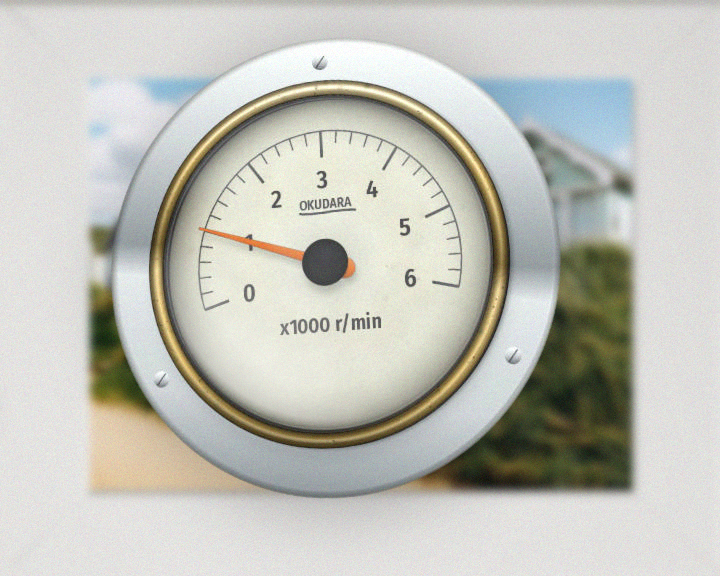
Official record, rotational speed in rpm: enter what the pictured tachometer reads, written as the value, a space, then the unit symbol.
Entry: 1000 rpm
